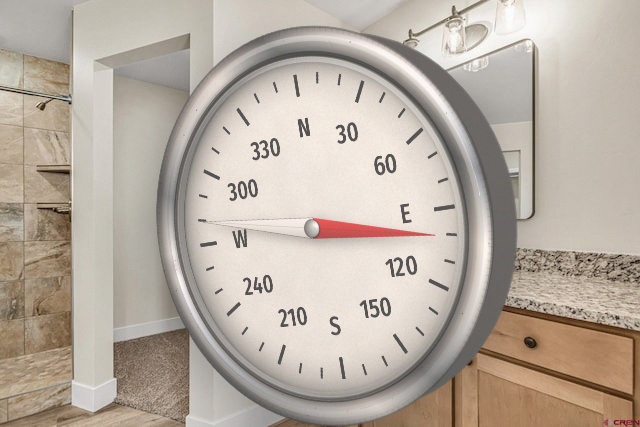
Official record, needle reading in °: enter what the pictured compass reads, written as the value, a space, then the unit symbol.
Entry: 100 °
